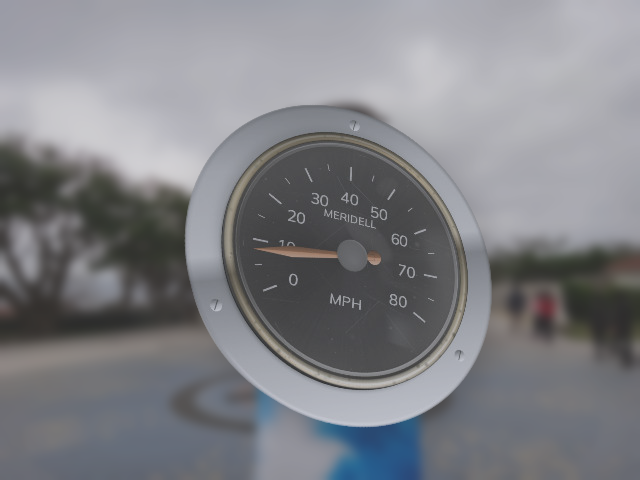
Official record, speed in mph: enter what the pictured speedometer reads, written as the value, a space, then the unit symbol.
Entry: 7.5 mph
